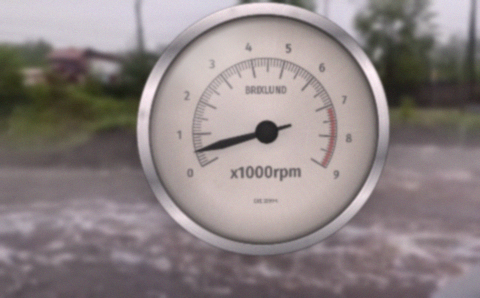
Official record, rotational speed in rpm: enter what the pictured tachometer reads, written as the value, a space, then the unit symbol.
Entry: 500 rpm
